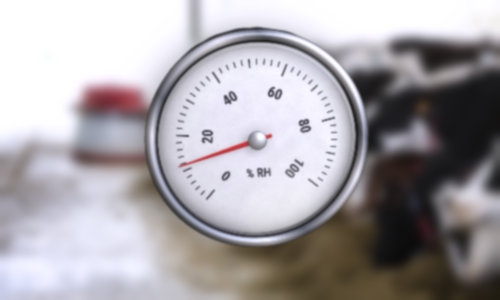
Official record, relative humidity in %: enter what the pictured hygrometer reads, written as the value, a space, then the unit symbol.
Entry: 12 %
